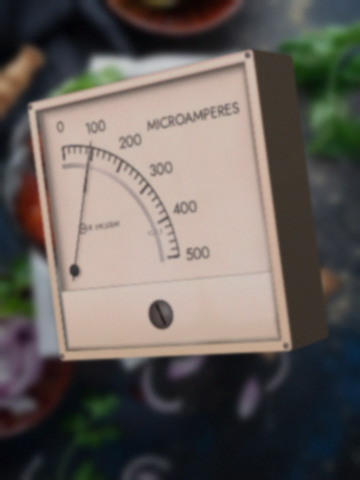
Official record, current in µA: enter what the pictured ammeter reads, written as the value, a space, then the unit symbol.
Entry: 100 µA
